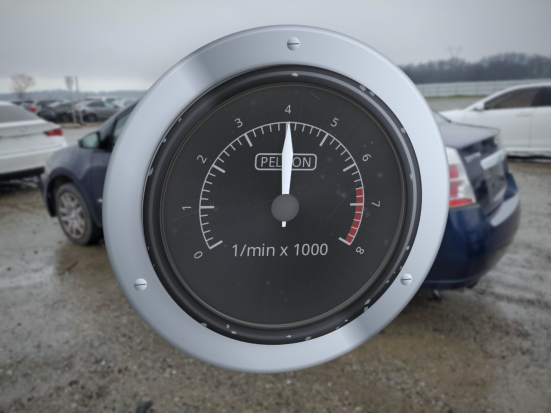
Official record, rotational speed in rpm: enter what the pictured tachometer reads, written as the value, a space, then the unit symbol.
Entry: 4000 rpm
